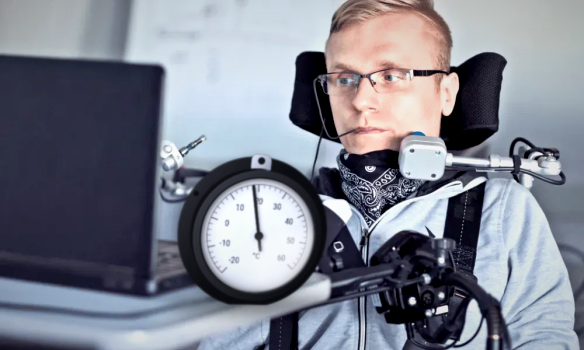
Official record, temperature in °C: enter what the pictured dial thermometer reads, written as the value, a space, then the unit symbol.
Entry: 18 °C
